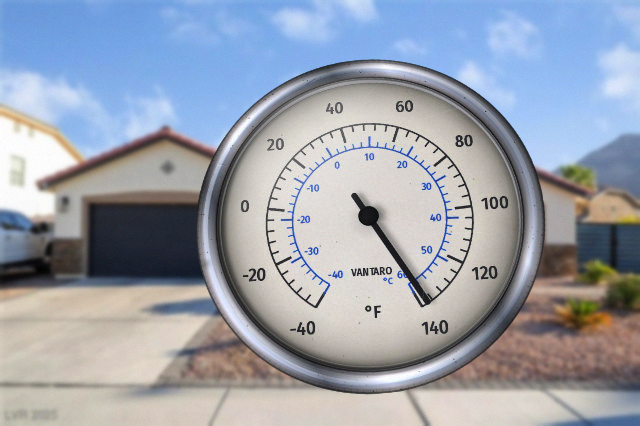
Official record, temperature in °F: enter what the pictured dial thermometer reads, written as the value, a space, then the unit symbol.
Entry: 138 °F
